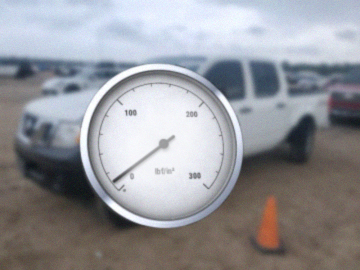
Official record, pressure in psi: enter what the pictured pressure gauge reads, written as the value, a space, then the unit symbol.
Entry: 10 psi
